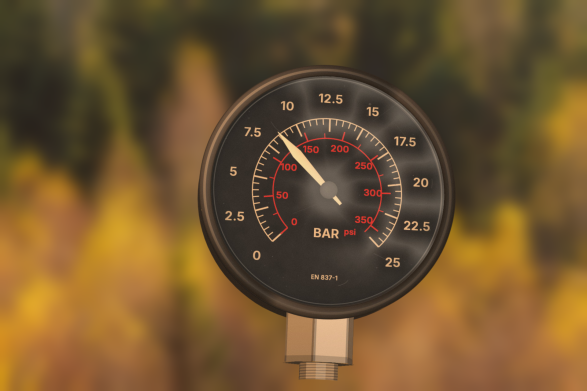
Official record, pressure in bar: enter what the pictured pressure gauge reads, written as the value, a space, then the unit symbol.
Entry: 8.5 bar
